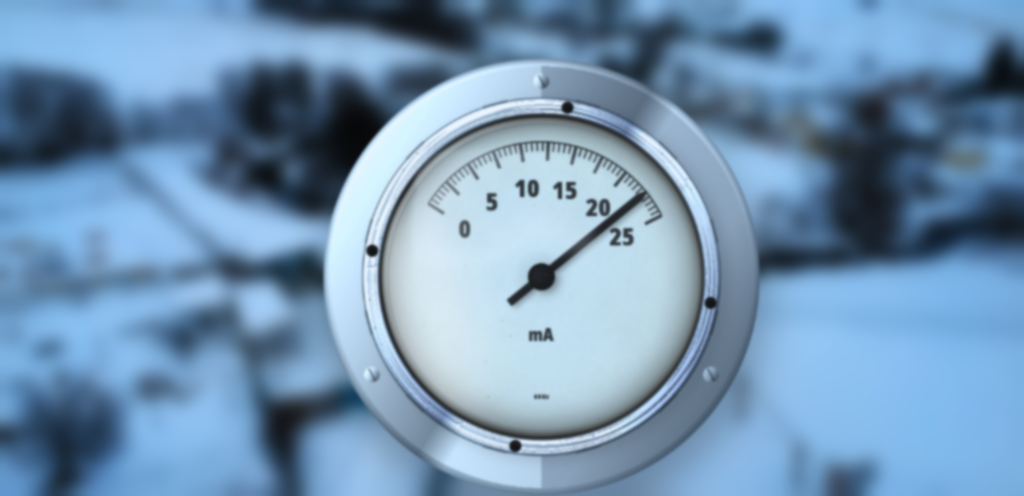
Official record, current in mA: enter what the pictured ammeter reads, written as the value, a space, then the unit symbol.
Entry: 22.5 mA
